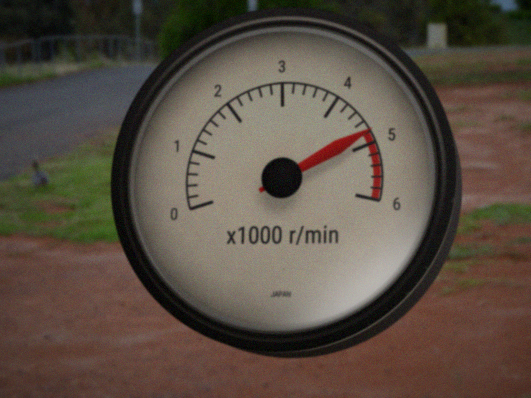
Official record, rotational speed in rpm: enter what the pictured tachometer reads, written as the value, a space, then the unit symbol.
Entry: 4800 rpm
